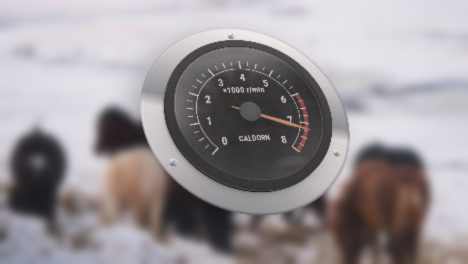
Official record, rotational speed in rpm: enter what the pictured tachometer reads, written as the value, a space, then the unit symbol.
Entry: 7250 rpm
